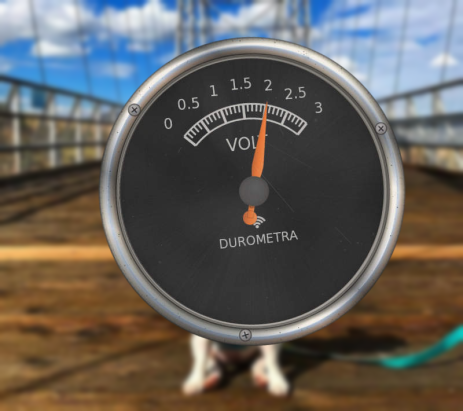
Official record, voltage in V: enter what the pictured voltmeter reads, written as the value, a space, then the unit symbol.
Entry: 2 V
